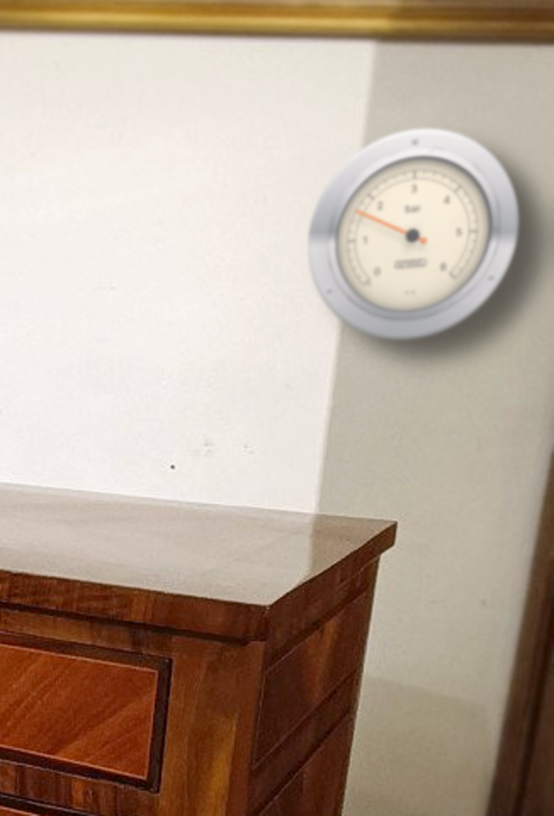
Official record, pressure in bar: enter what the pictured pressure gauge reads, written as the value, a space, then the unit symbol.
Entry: 1.6 bar
